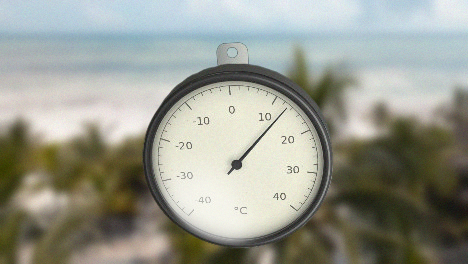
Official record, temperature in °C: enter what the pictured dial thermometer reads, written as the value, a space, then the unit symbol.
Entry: 13 °C
